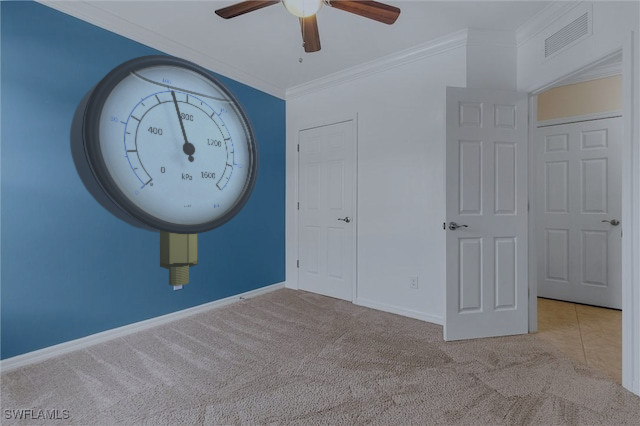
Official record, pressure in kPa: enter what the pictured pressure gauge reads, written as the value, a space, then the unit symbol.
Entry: 700 kPa
